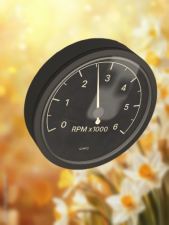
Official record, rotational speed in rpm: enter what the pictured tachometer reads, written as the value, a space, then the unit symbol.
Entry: 2500 rpm
